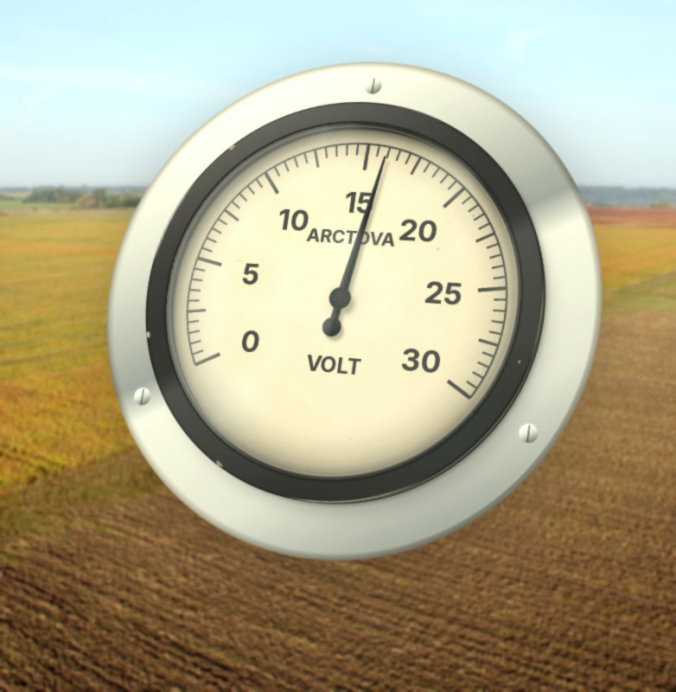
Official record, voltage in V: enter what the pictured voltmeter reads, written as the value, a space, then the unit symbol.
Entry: 16 V
